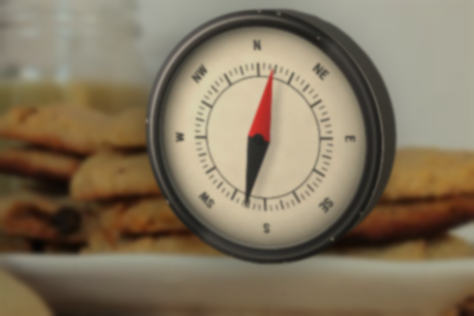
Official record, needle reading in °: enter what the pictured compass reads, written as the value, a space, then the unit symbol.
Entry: 15 °
